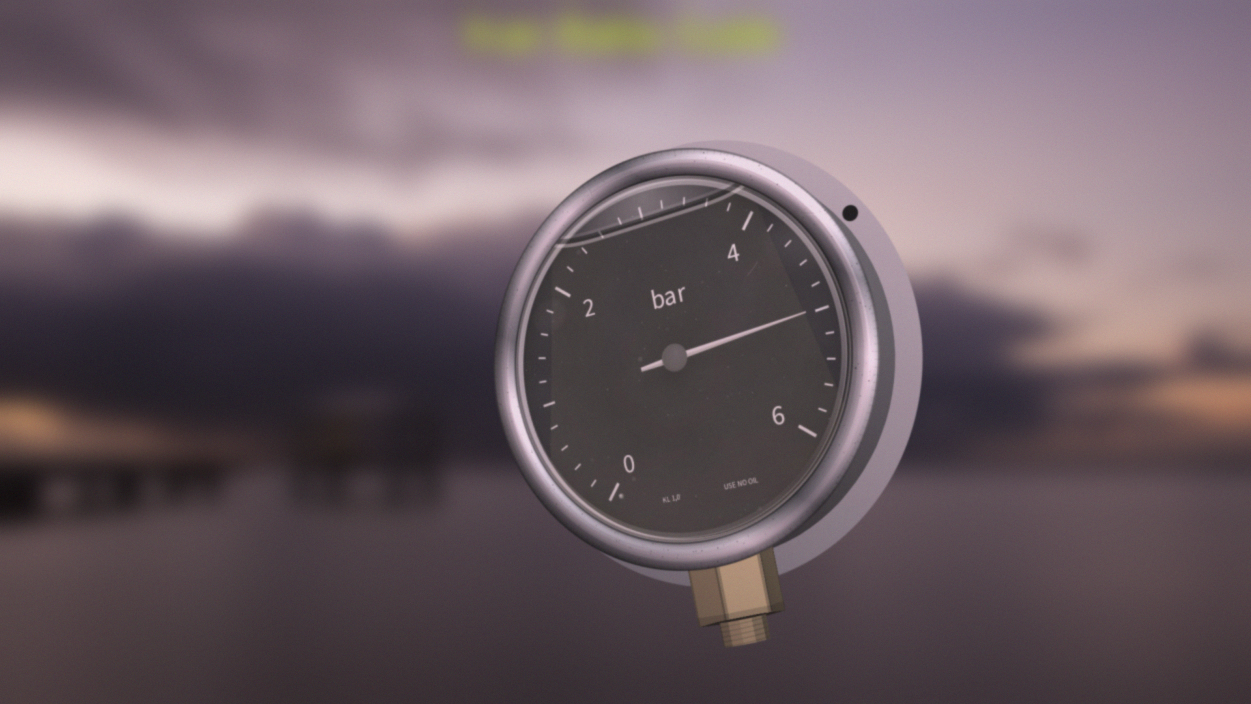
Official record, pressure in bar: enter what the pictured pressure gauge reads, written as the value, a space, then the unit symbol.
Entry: 5 bar
